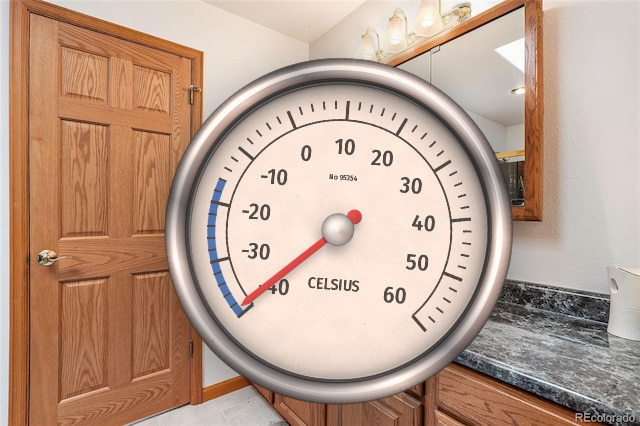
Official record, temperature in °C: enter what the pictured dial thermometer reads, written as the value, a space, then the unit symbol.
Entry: -39 °C
